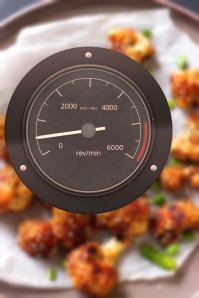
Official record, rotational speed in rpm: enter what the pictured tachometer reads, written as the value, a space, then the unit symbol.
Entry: 500 rpm
